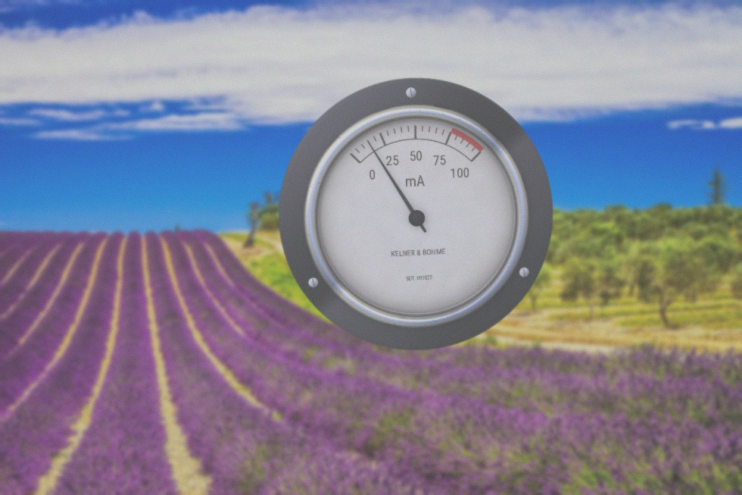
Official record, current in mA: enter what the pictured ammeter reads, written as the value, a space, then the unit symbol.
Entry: 15 mA
